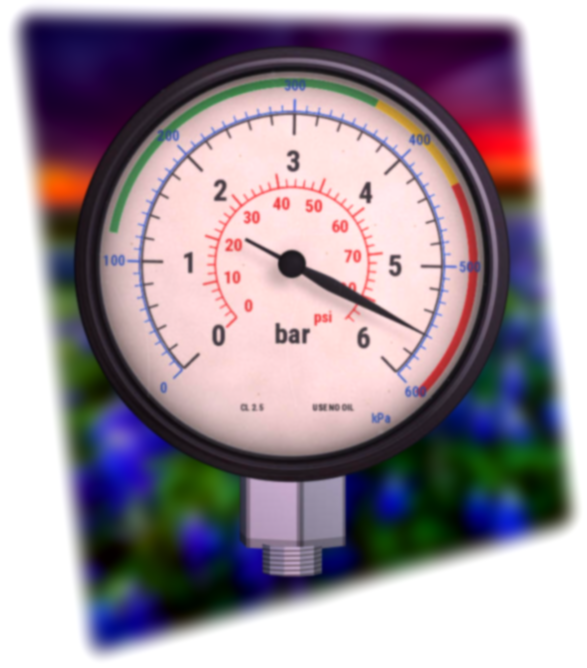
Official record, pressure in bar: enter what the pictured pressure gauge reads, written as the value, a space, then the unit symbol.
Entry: 5.6 bar
